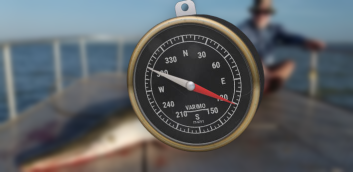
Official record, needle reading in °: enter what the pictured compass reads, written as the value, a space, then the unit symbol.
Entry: 120 °
